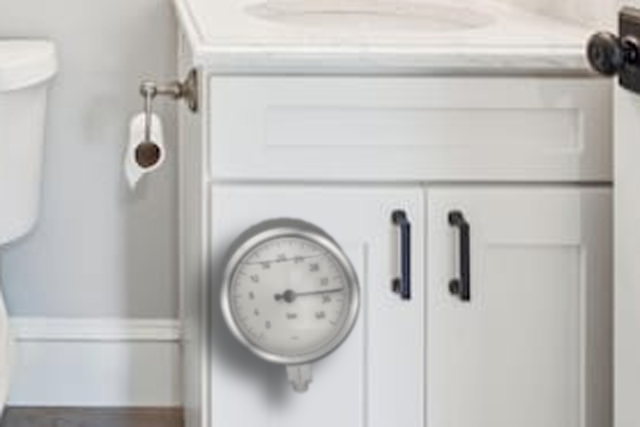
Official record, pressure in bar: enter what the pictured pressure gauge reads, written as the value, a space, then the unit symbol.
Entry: 34 bar
